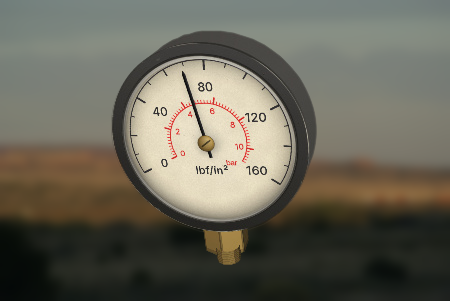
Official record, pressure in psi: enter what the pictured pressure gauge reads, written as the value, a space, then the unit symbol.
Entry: 70 psi
